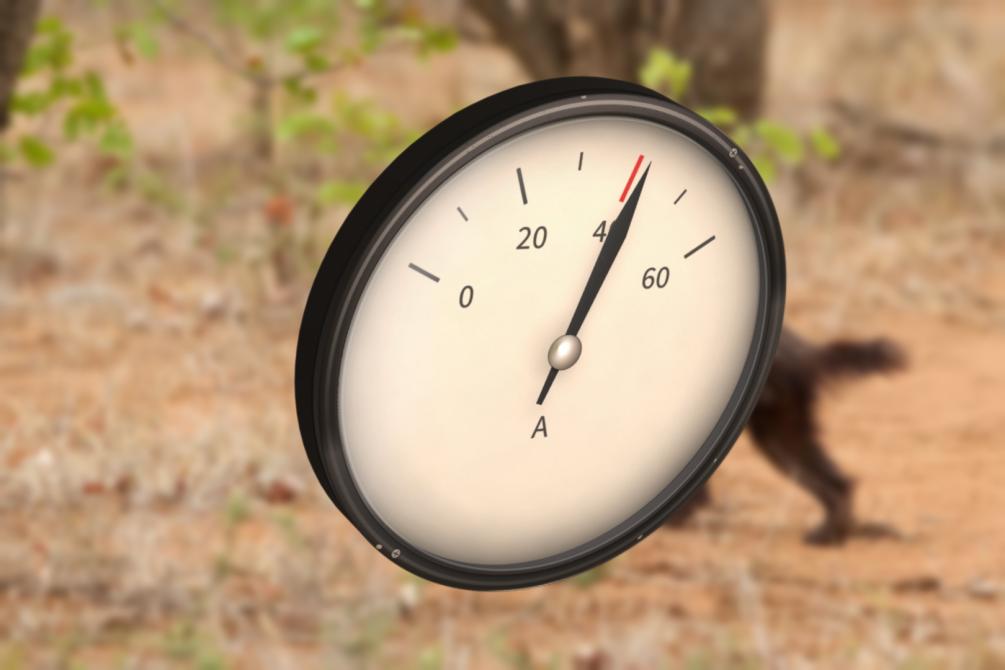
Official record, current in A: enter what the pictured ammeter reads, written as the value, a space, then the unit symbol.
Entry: 40 A
